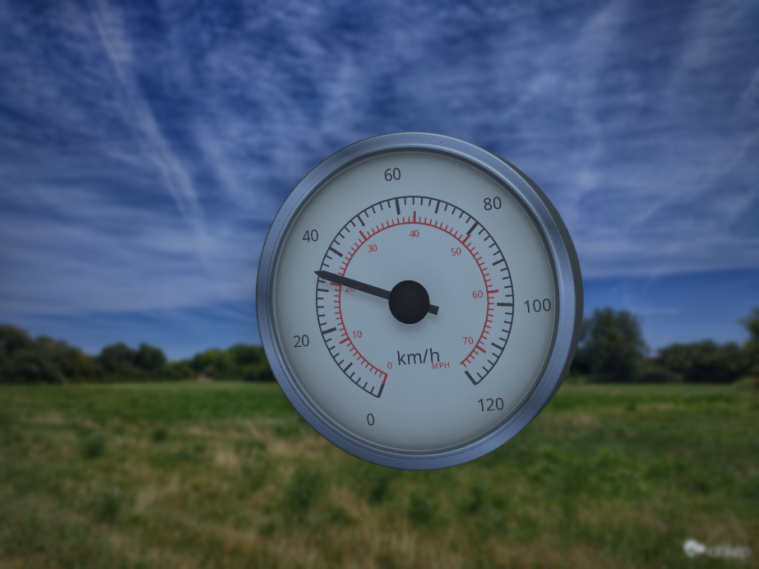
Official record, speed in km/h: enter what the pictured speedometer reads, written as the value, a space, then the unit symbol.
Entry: 34 km/h
